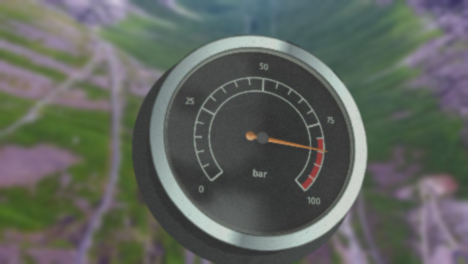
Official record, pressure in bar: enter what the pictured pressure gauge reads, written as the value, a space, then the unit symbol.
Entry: 85 bar
